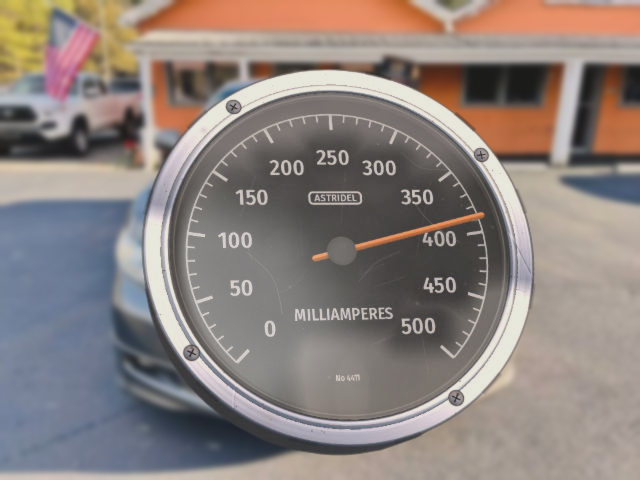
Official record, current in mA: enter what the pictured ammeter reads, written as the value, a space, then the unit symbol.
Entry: 390 mA
